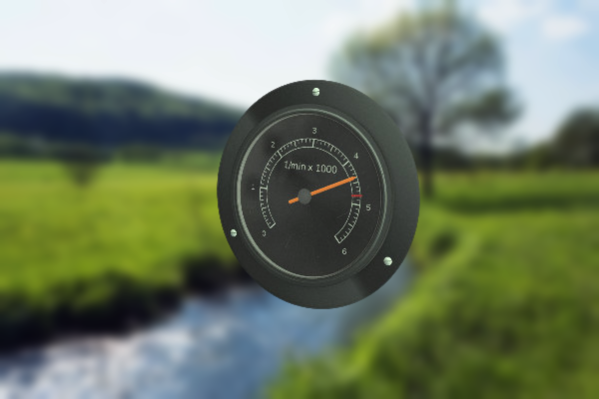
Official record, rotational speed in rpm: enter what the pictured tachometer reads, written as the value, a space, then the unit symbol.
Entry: 4400 rpm
